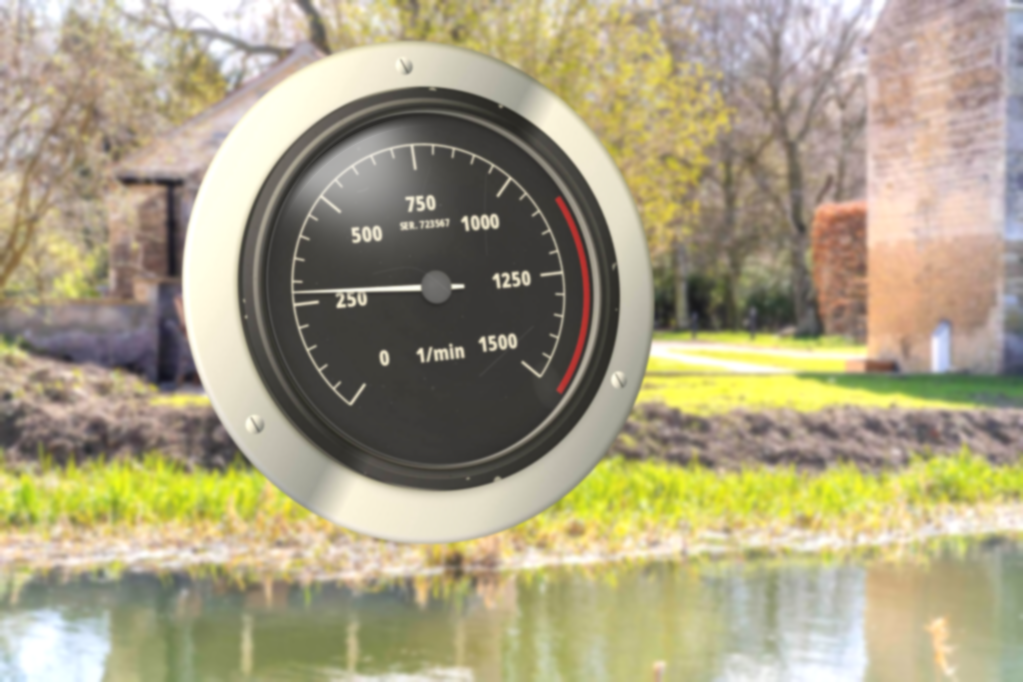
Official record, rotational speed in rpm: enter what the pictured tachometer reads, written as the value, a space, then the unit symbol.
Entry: 275 rpm
